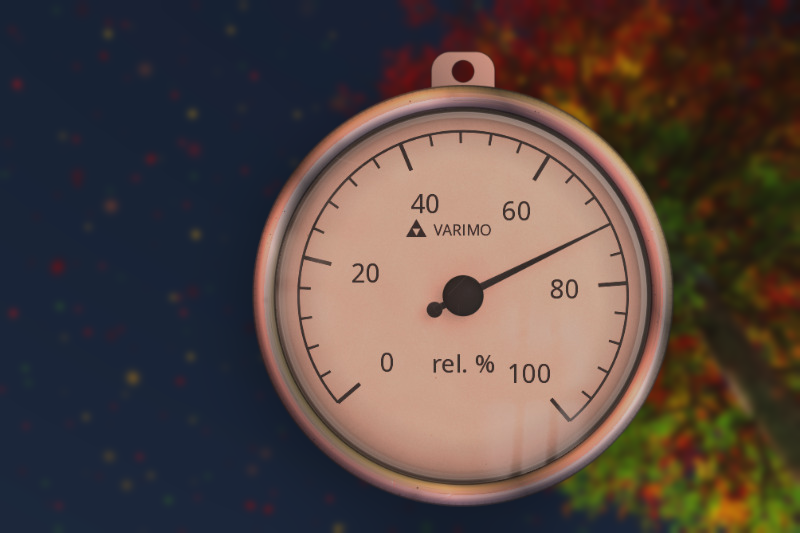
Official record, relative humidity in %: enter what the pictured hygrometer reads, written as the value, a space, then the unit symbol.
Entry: 72 %
